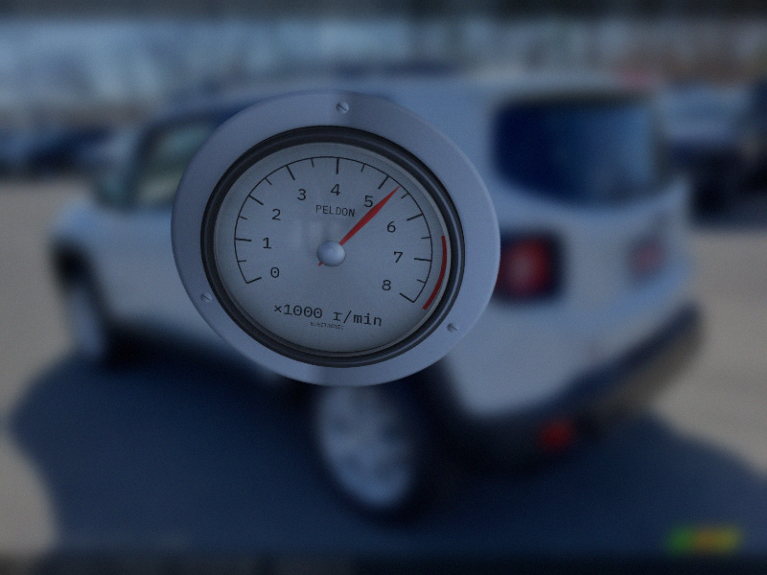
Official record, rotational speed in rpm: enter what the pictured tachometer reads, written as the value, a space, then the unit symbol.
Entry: 5250 rpm
